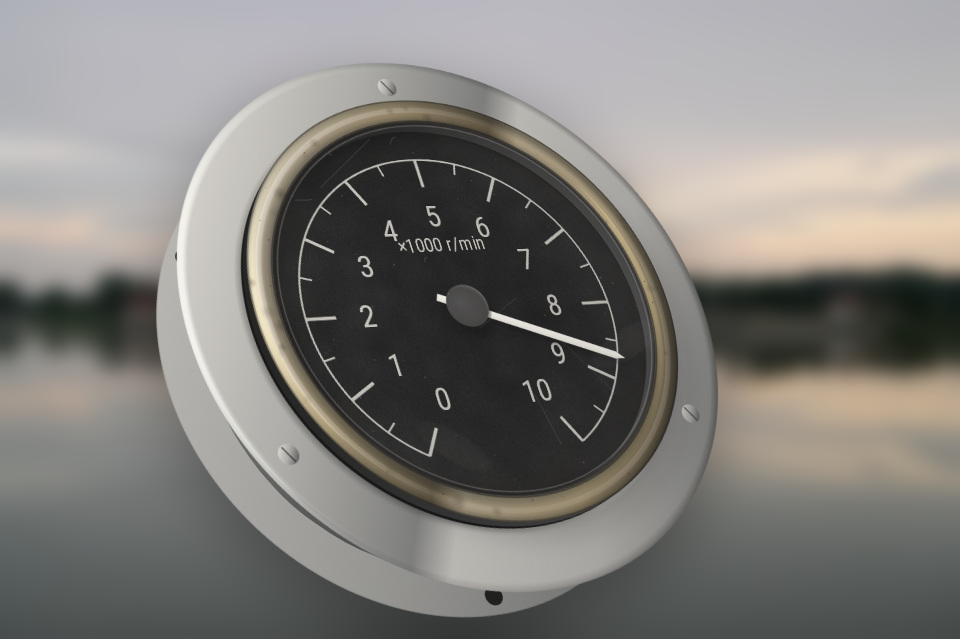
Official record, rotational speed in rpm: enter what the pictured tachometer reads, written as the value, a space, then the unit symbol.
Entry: 8750 rpm
